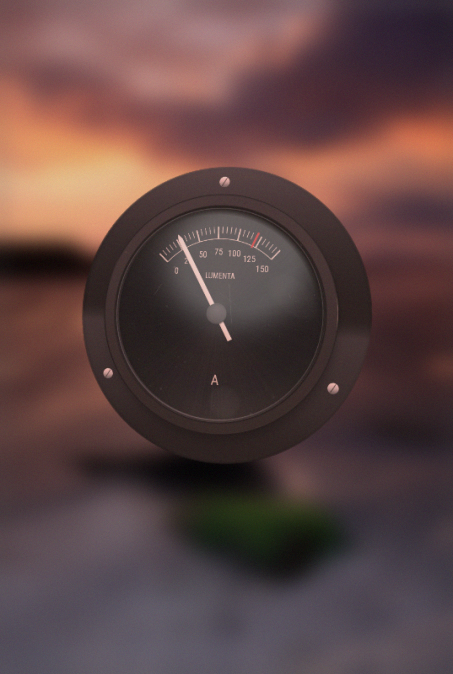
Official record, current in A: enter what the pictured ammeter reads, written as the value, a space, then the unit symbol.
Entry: 30 A
